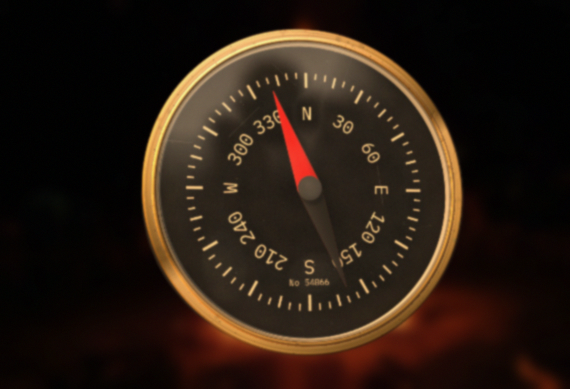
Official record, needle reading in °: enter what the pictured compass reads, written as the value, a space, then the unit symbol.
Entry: 340 °
